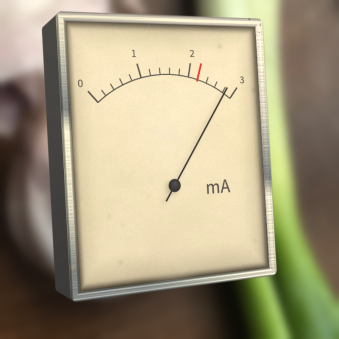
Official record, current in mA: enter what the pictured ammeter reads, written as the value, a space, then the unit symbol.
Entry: 2.8 mA
